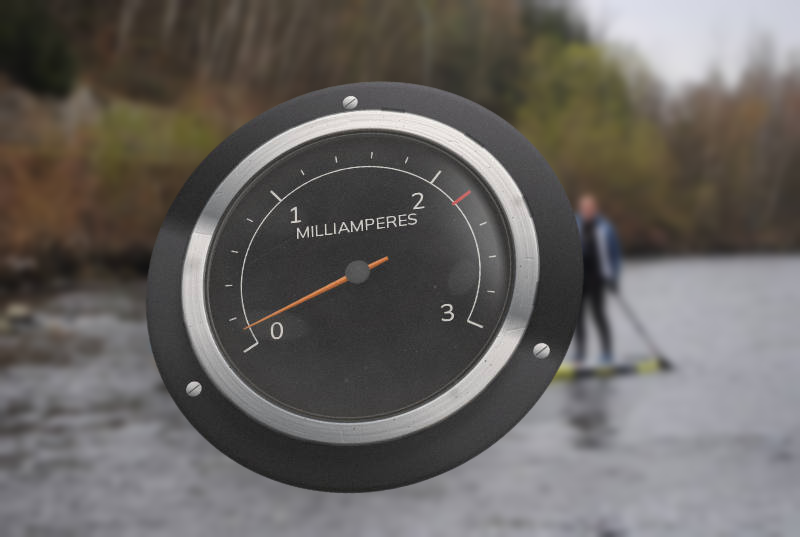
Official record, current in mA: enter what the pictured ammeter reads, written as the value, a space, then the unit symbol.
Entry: 0.1 mA
